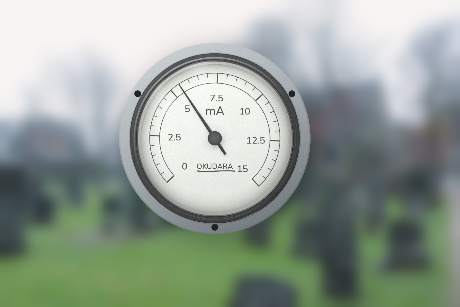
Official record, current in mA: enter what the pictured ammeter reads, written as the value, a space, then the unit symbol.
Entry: 5.5 mA
